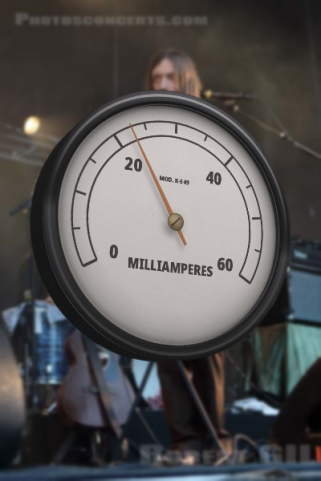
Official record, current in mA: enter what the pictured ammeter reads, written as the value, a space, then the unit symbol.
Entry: 22.5 mA
